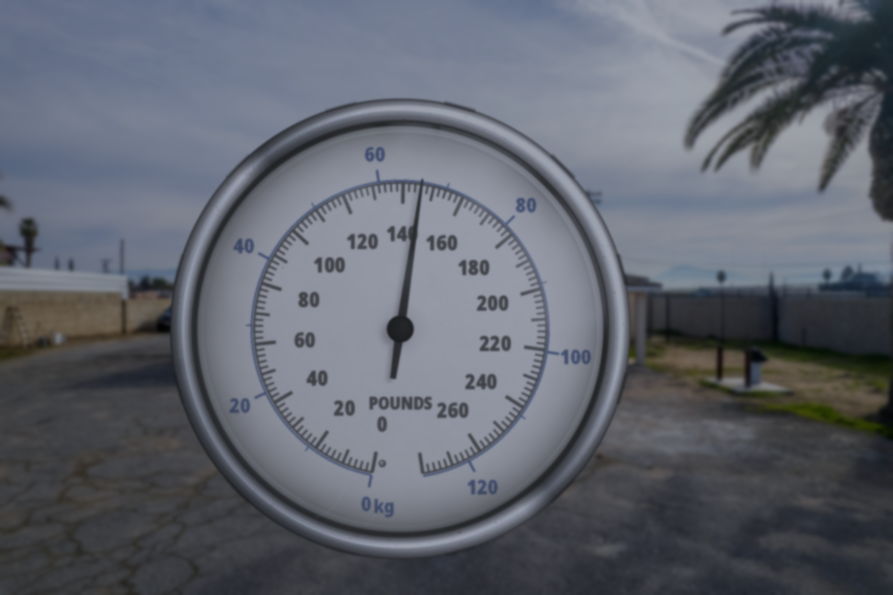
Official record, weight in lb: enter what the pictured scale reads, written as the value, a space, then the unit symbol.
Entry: 146 lb
